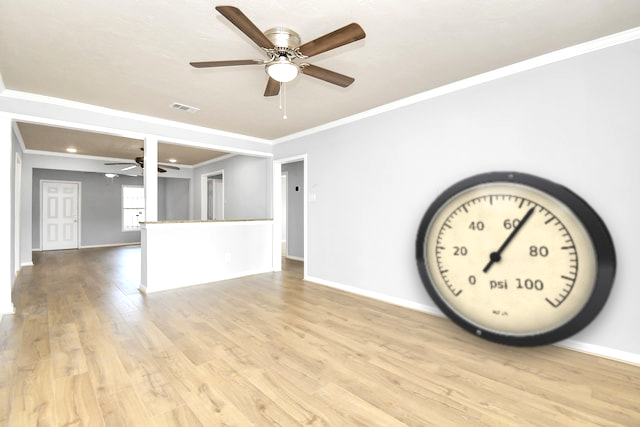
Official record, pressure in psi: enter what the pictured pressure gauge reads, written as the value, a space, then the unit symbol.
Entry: 64 psi
